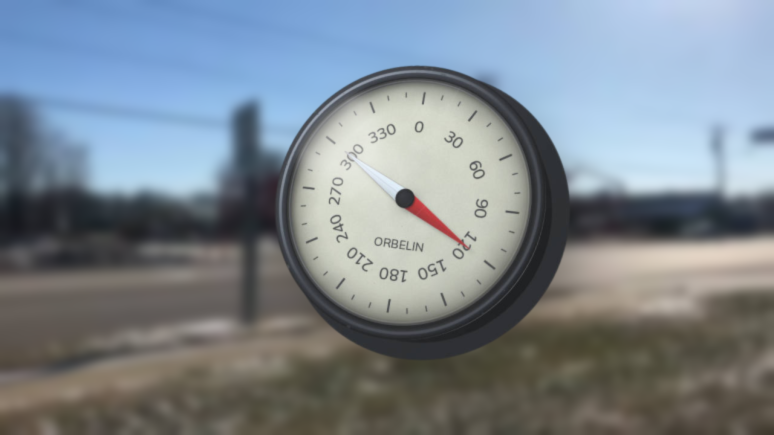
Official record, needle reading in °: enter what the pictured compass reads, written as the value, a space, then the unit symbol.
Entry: 120 °
